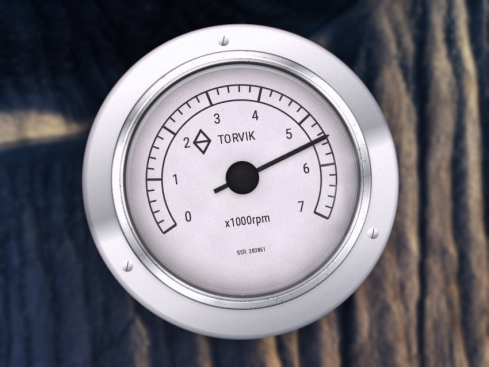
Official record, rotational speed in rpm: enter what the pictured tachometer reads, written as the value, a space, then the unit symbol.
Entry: 5500 rpm
